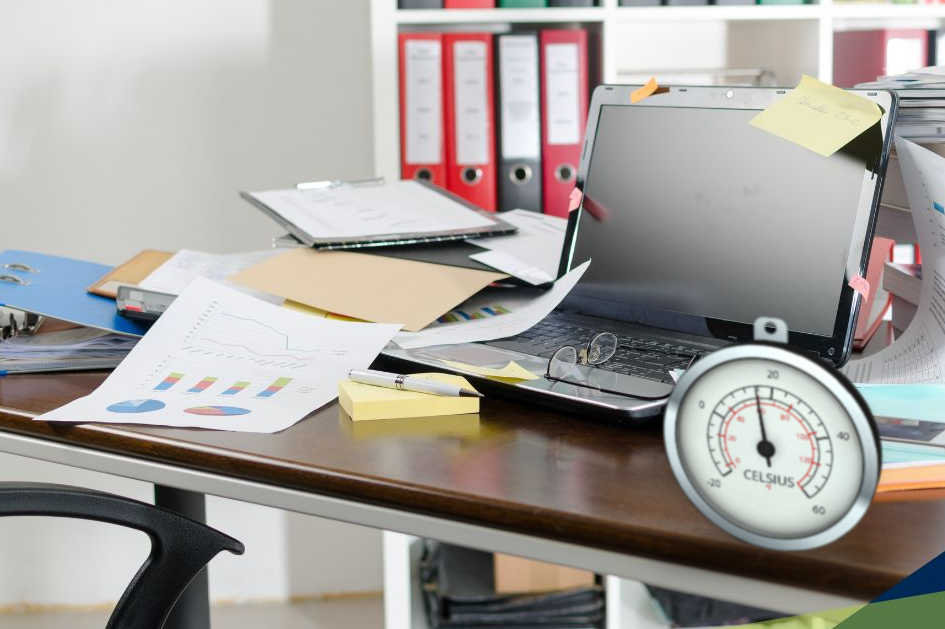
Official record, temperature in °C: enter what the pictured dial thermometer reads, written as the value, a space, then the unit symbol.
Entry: 16 °C
